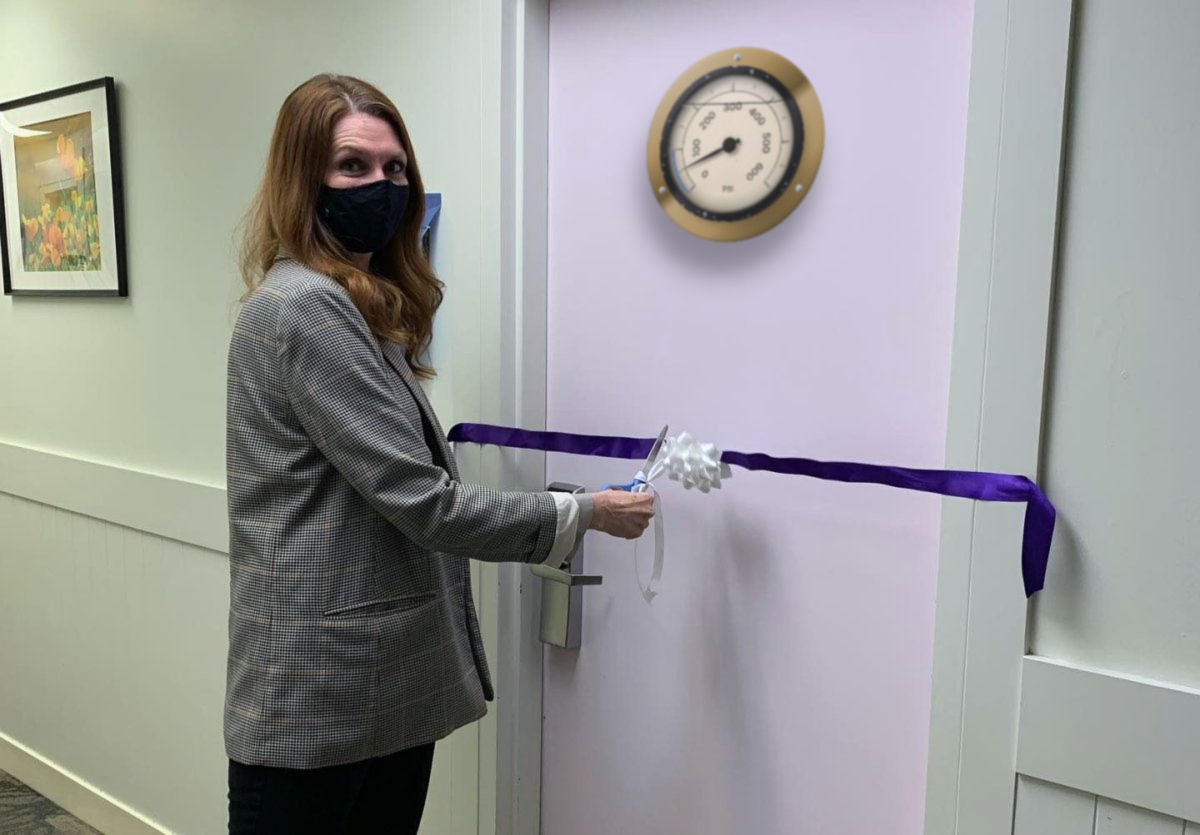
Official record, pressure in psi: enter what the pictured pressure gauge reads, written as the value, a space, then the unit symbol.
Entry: 50 psi
